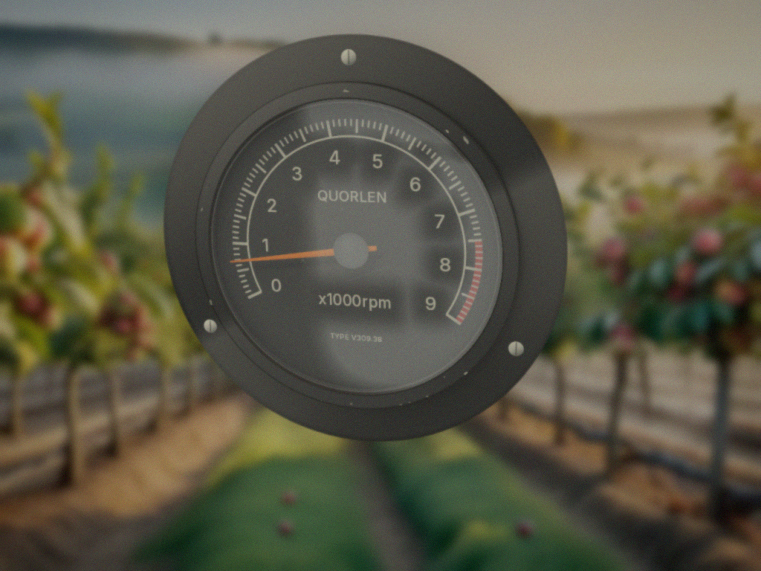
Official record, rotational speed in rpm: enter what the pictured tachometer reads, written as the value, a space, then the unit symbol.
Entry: 700 rpm
